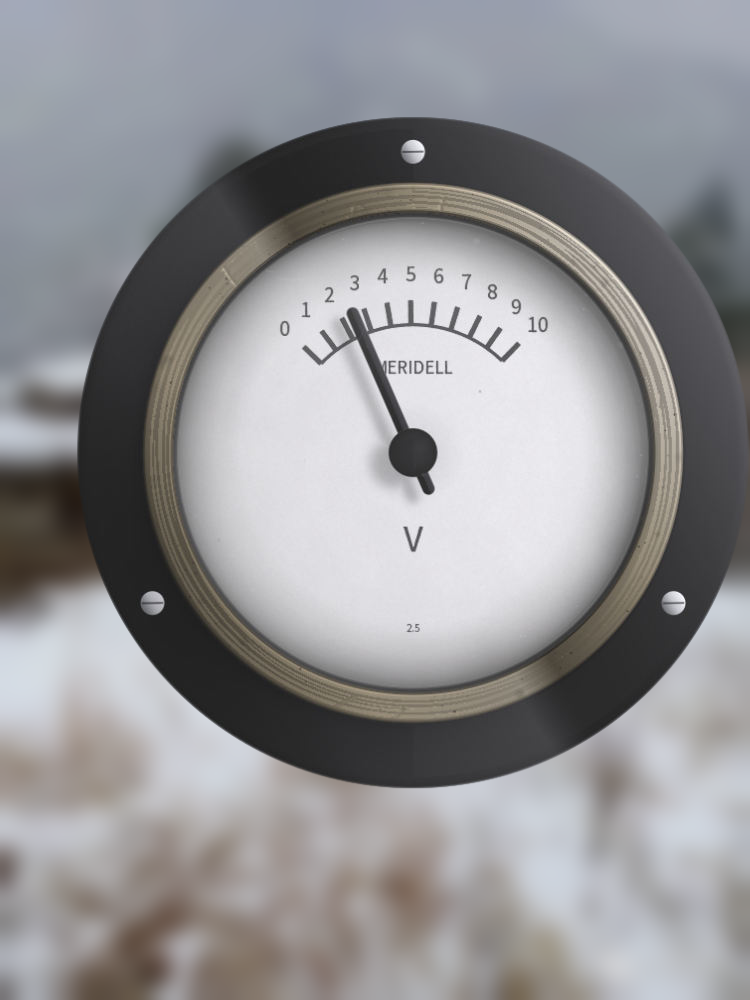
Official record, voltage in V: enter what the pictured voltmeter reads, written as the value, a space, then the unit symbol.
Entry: 2.5 V
